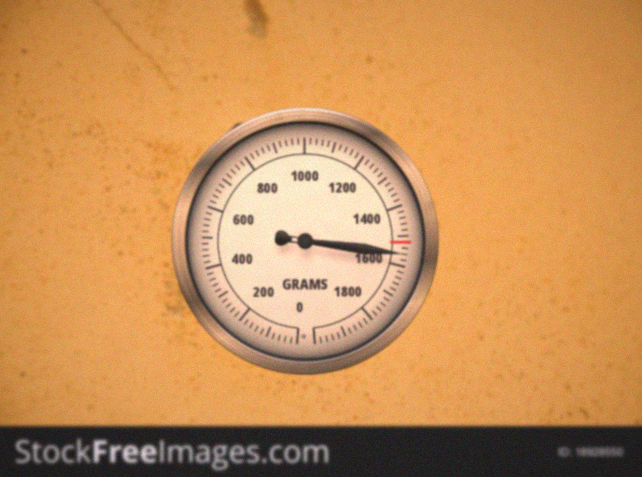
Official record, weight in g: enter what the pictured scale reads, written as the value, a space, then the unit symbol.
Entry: 1560 g
